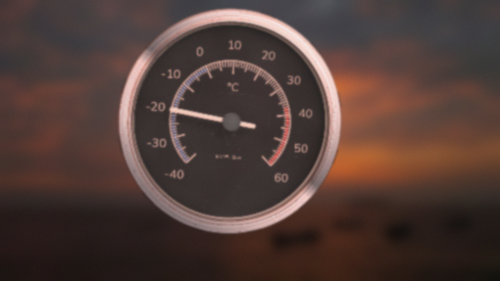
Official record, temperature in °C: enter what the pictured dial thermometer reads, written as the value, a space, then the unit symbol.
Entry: -20 °C
